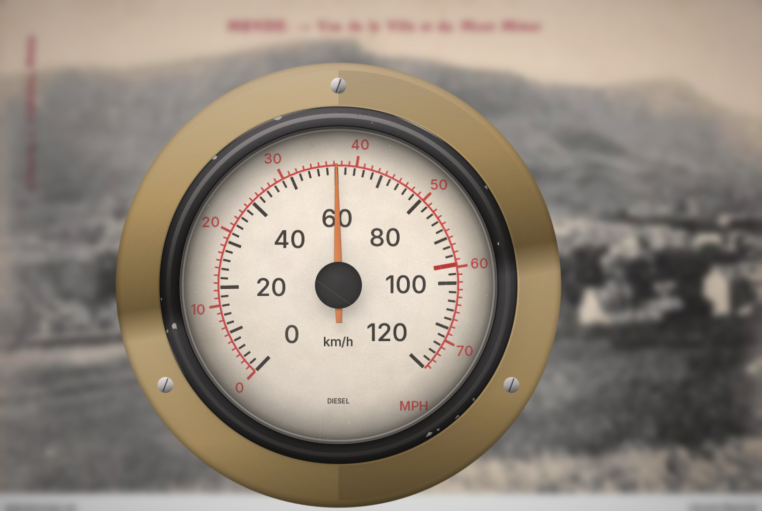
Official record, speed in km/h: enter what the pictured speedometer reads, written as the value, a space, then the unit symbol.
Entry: 60 km/h
